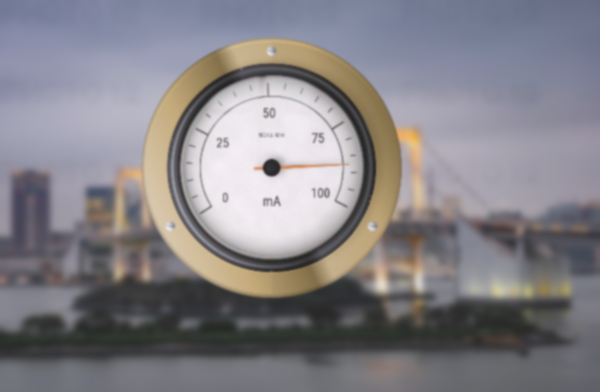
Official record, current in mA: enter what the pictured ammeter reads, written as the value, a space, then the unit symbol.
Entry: 87.5 mA
